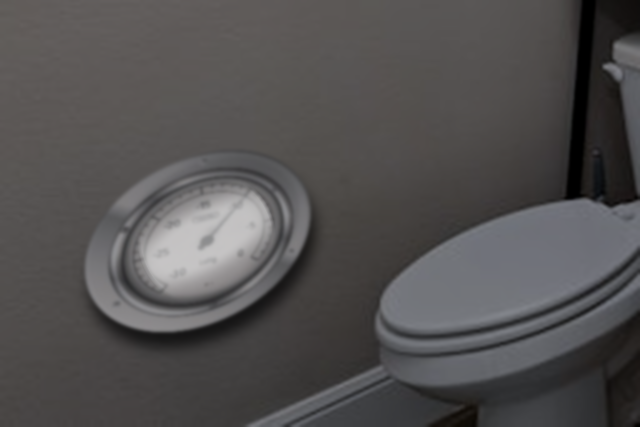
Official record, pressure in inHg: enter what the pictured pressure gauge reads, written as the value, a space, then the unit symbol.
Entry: -10 inHg
